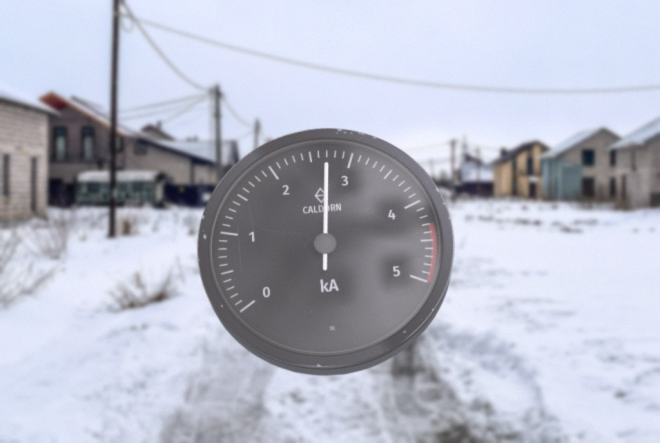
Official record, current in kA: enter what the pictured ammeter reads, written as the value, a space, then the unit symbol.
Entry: 2.7 kA
